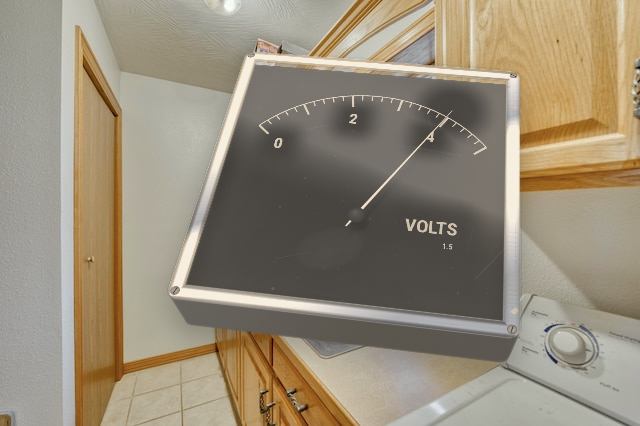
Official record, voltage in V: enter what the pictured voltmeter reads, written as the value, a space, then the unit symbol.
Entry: 4 V
